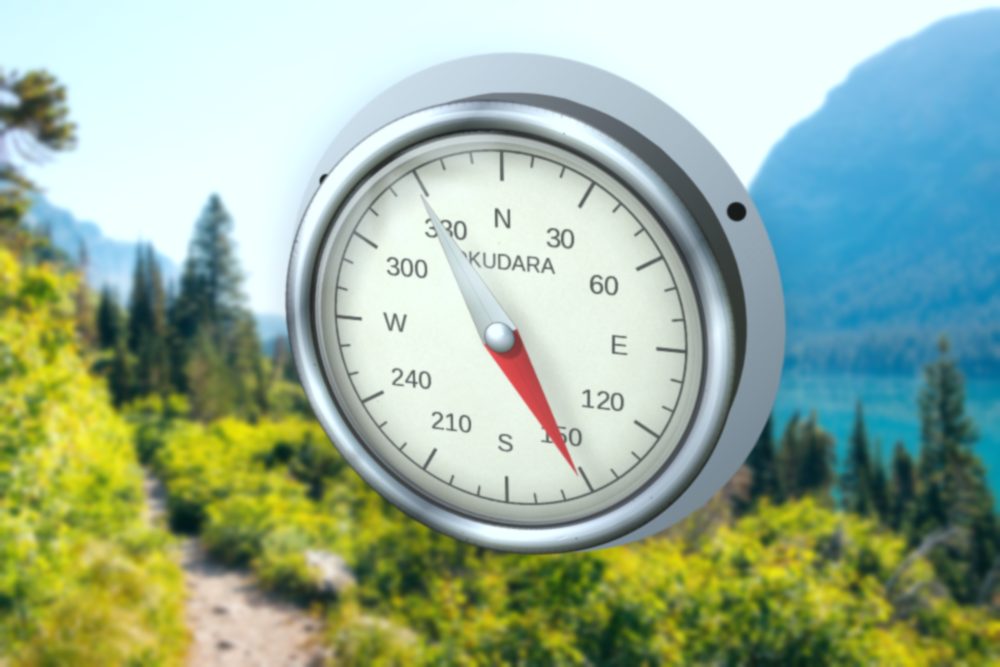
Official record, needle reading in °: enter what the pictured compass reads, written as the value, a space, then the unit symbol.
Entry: 150 °
